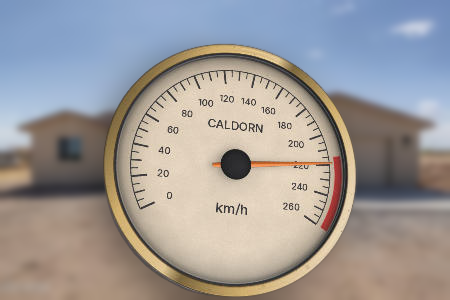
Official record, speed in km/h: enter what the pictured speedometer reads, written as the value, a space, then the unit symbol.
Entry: 220 km/h
